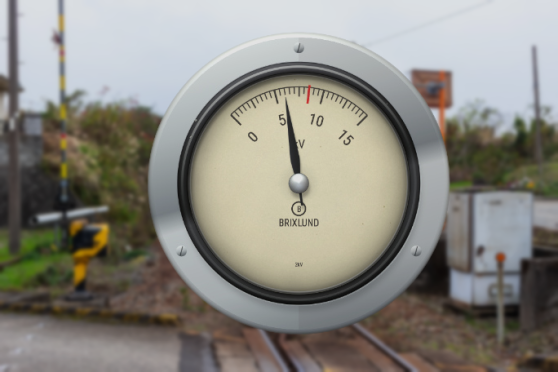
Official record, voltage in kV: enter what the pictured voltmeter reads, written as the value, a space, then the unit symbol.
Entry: 6 kV
